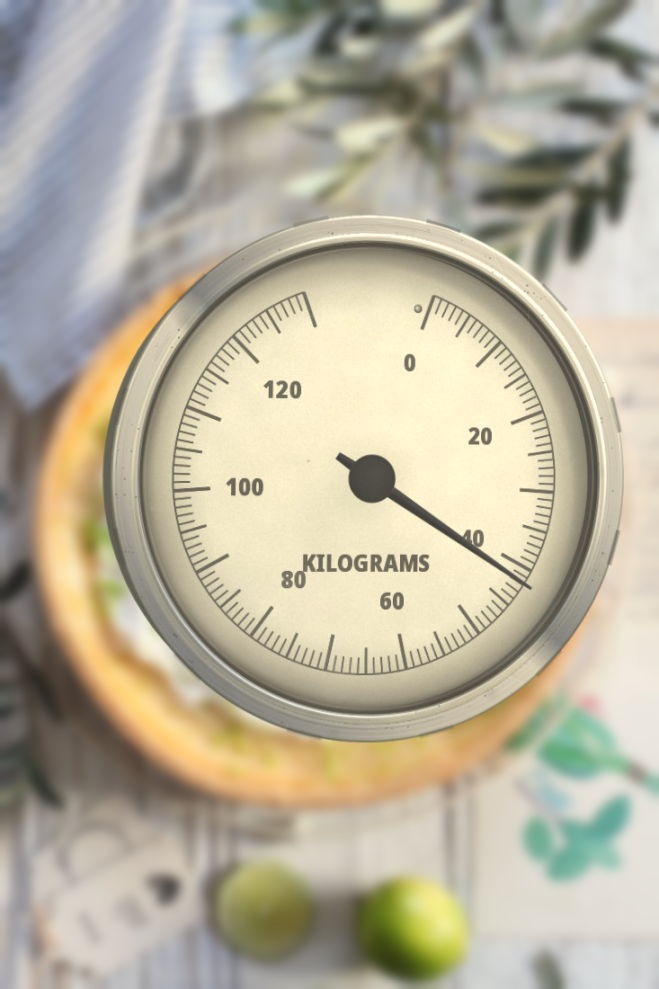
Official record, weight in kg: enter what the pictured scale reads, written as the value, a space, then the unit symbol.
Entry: 42 kg
